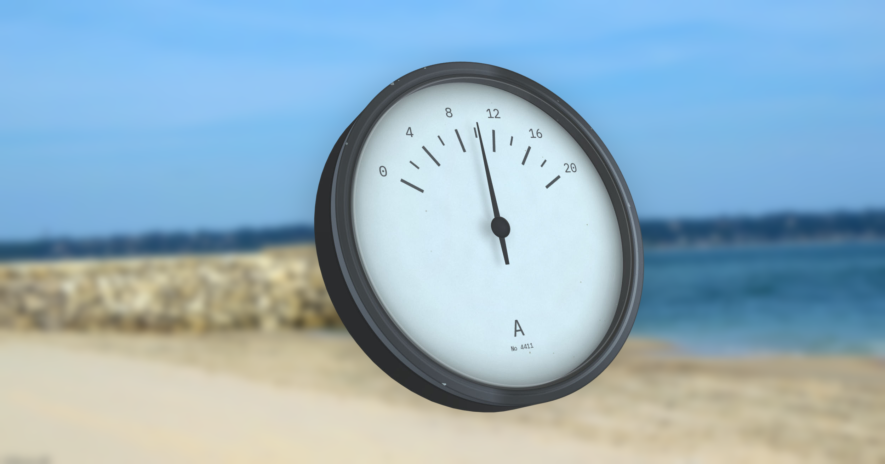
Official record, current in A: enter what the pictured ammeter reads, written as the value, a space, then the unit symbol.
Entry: 10 A
